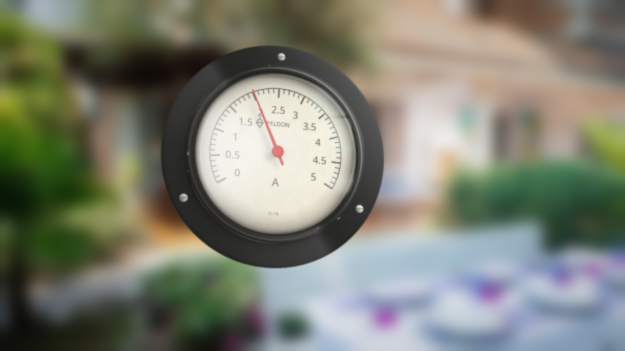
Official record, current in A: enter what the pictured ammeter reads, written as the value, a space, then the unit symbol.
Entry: 2 A
